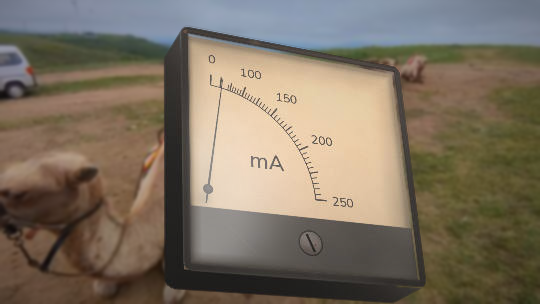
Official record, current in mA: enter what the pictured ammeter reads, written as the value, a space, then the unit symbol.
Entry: 50 mA
